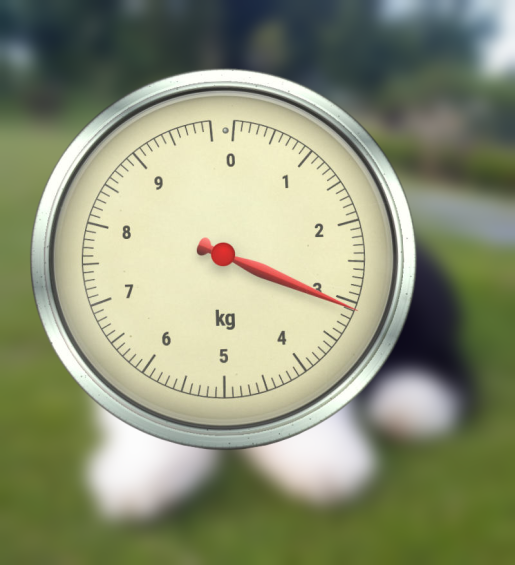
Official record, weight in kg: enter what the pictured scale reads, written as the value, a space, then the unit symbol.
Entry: 3.1 kg
